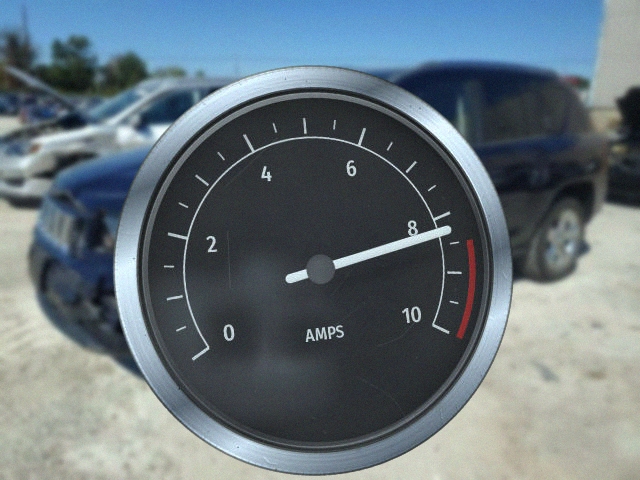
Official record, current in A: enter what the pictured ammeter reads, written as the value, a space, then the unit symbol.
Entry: 8.25 A
